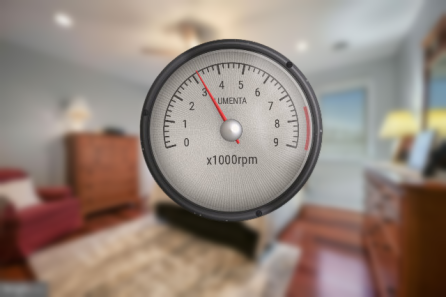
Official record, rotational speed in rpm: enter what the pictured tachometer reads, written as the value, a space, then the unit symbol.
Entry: 3200 rpm
